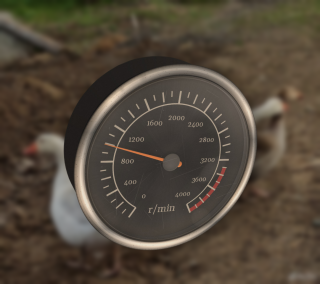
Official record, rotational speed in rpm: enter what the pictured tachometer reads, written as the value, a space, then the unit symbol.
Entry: 1000 rpm
